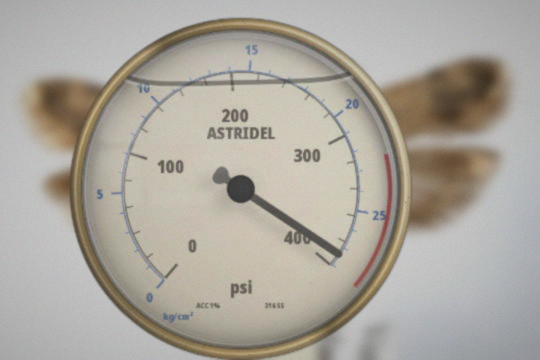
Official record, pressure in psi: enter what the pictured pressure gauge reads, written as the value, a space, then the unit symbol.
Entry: 390 psi
